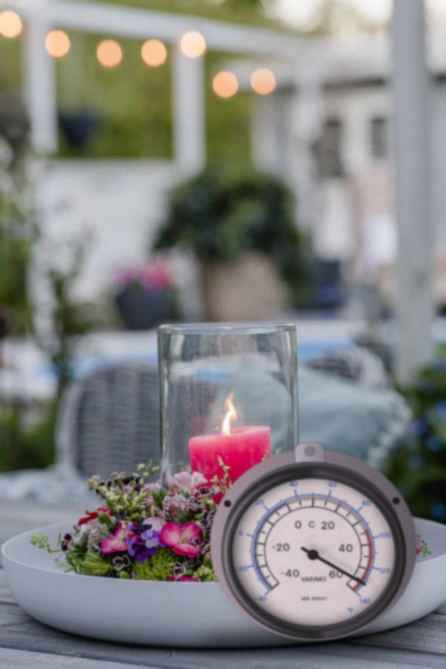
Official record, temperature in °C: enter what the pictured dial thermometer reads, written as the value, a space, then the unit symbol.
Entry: 55 °C
